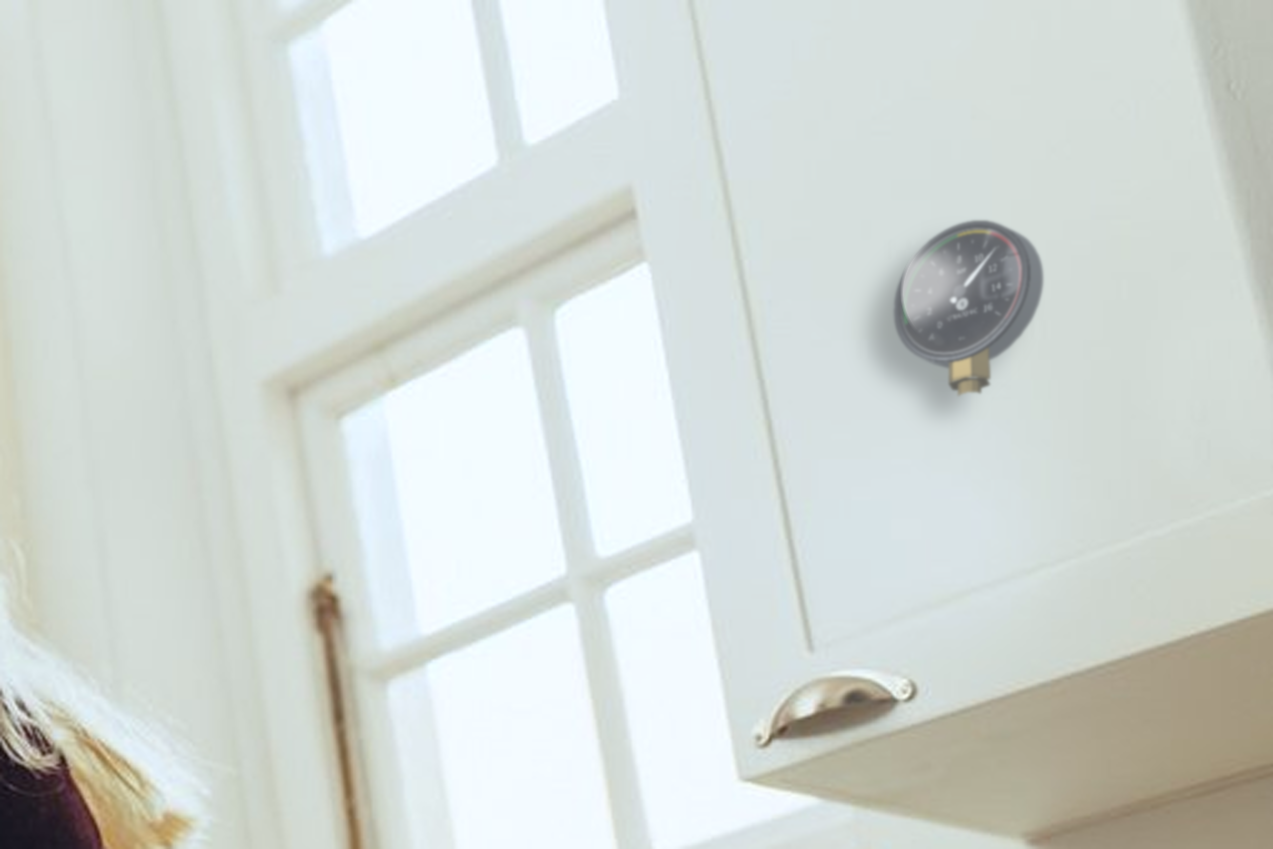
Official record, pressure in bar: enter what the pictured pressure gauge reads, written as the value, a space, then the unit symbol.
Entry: 11 bar
